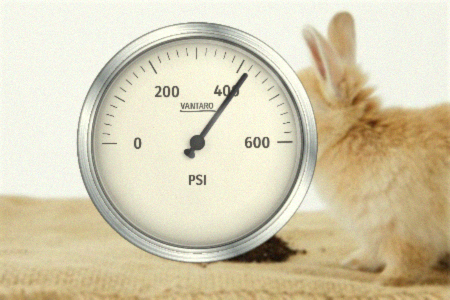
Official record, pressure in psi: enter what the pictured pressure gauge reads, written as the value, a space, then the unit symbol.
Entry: 420 psi
